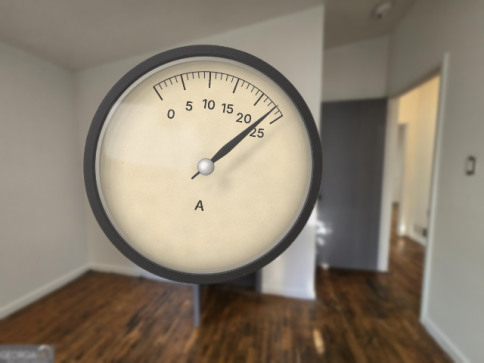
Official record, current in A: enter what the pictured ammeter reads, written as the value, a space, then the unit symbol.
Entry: 23 A
